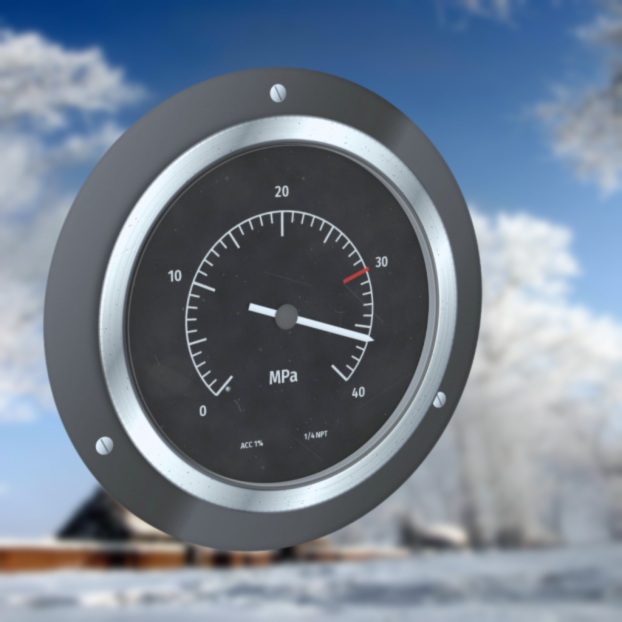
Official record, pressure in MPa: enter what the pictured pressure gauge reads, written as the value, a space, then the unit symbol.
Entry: 36 MPa
